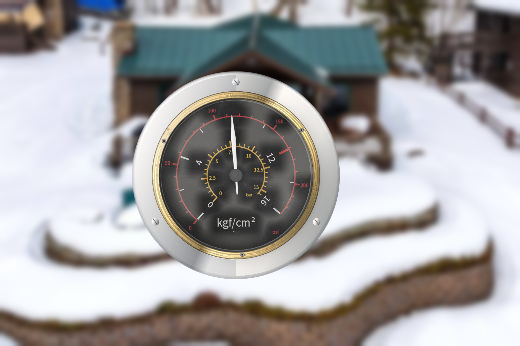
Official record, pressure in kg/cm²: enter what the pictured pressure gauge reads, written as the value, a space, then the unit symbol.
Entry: 8 kg/cm²
